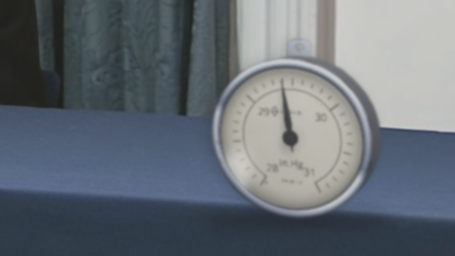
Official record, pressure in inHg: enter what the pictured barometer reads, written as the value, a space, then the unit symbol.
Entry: 29.4 inHg
